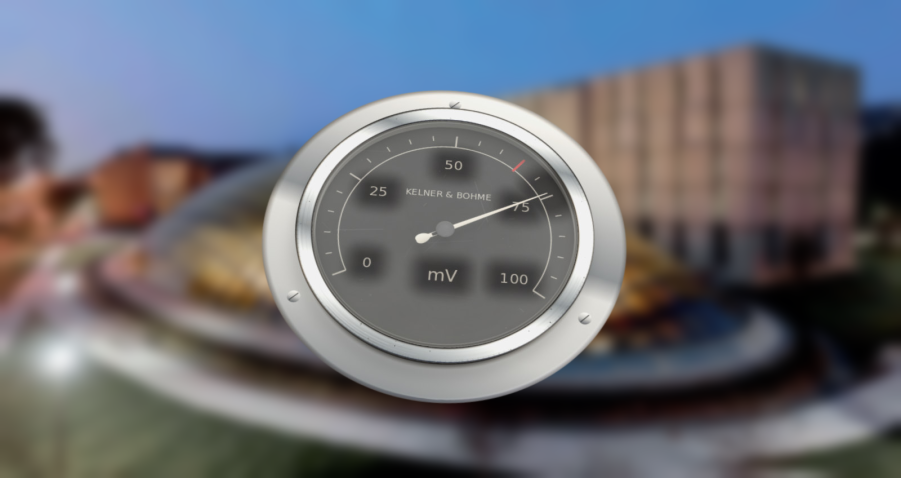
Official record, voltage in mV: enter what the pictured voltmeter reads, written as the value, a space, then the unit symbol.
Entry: 75 mV
